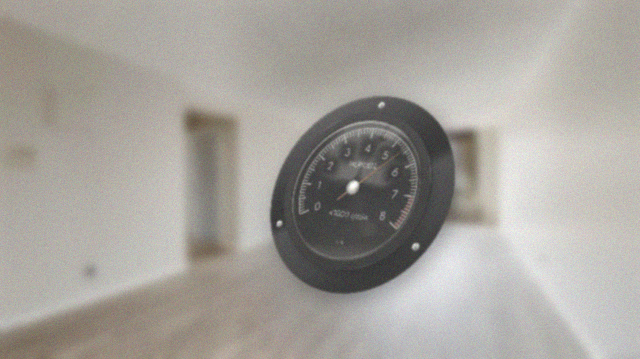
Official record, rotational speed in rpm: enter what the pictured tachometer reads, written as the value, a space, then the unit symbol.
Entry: 5500 rpm
